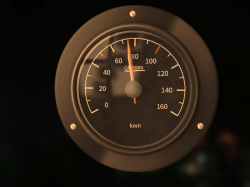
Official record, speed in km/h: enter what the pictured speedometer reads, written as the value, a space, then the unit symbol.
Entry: 75 km/h
